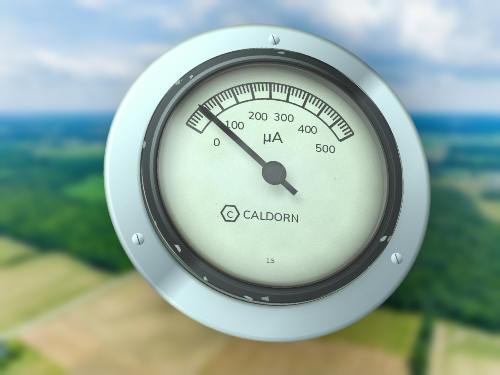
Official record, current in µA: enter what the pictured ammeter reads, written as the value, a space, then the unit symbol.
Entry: 50 µA
